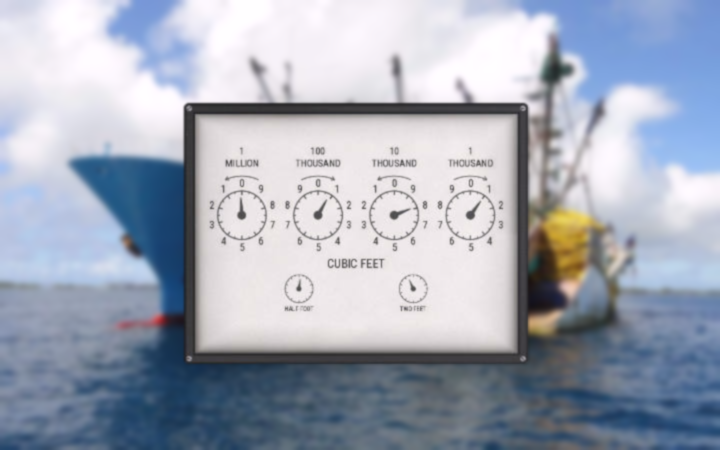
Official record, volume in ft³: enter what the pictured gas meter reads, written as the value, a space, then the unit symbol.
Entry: 8100 ft³
